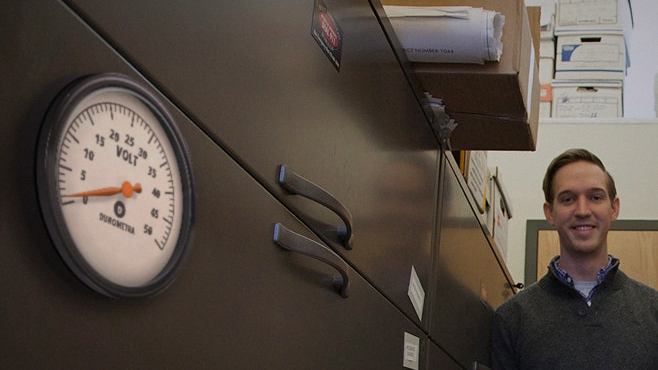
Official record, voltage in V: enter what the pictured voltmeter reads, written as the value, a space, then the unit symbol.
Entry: 1 V
